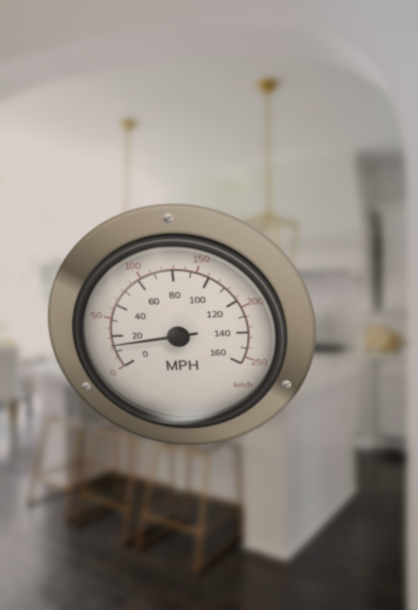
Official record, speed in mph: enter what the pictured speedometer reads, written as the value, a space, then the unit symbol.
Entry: 15 mph
